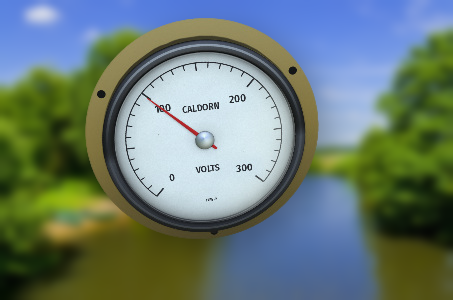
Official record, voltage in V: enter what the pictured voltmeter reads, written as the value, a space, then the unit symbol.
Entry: 100 V
